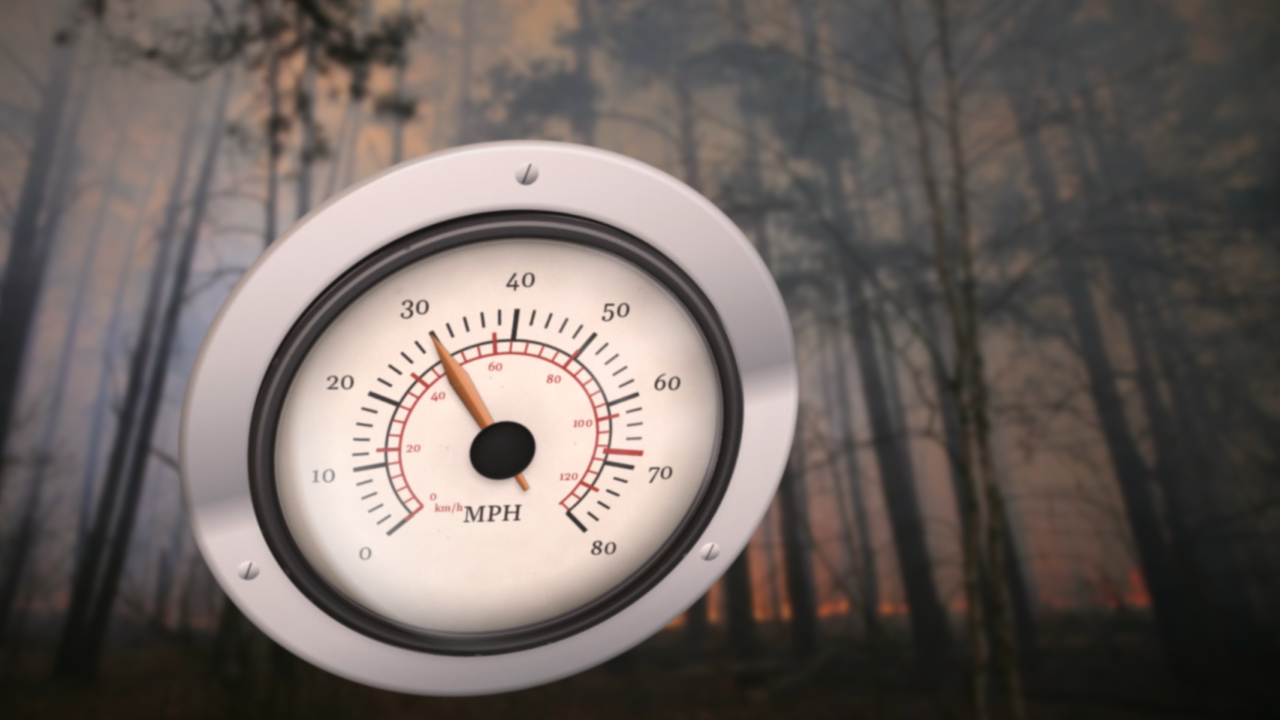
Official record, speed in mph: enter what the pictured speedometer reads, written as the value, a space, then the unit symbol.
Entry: 30 mph
